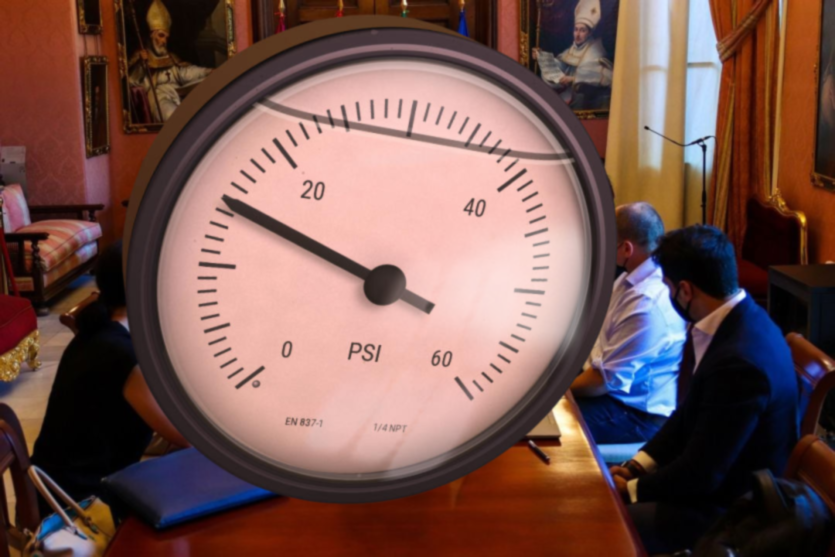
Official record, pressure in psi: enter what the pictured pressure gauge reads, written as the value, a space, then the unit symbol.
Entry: 15 psi
